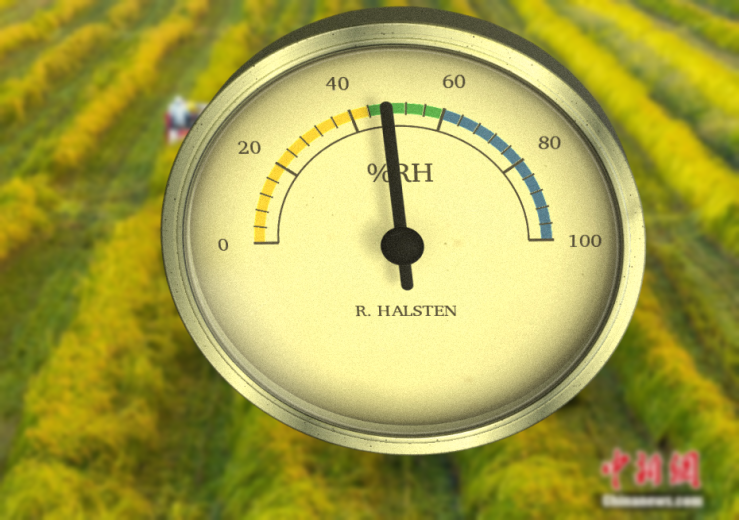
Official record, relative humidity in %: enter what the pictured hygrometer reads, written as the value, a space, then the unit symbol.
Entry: 48 %
